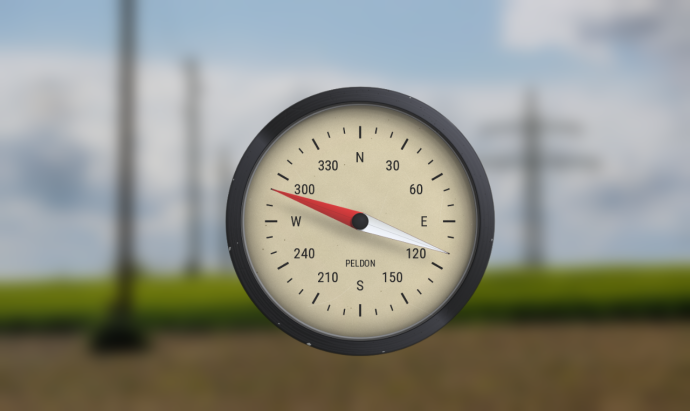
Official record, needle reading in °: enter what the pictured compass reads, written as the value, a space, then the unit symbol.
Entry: 290 °
